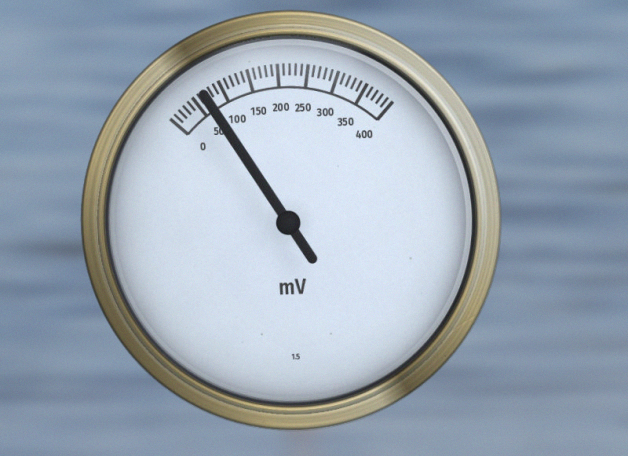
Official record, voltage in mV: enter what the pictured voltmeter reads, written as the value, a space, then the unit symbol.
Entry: 70 mV
